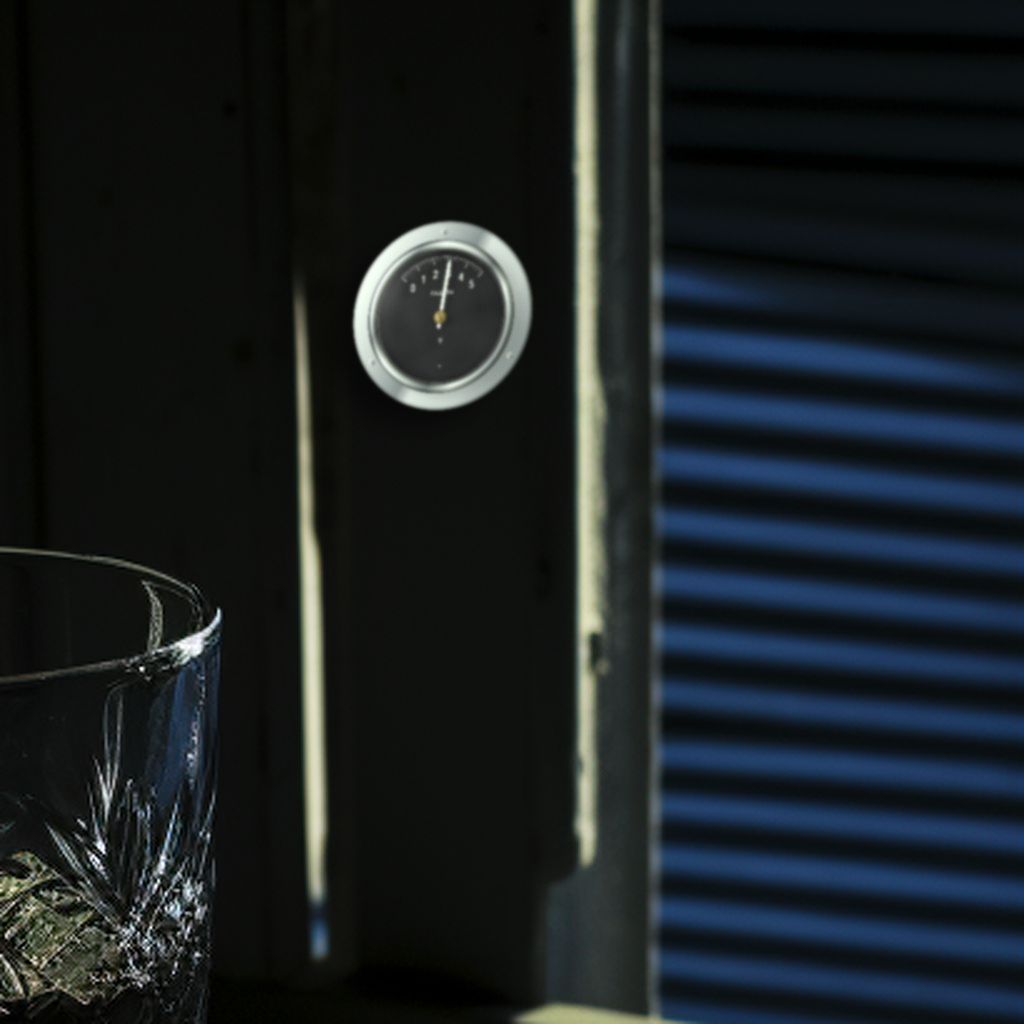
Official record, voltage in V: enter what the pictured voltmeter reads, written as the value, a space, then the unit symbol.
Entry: 3 V
